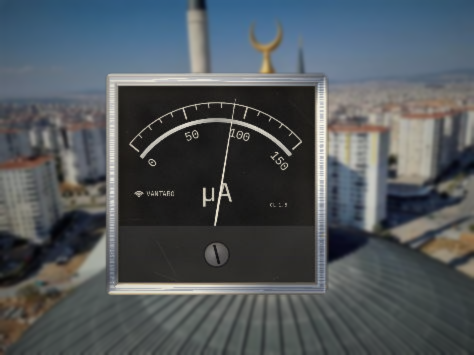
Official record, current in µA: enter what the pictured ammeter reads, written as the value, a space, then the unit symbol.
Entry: 90 µA
